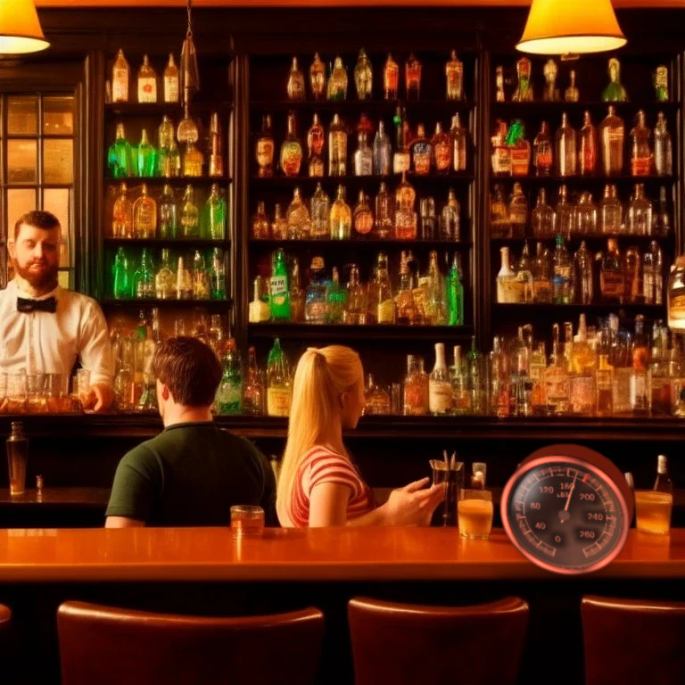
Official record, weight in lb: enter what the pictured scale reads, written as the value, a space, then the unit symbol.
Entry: 170 lb
